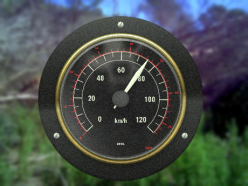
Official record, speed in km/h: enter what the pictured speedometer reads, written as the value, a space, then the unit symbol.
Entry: 75 km/h
